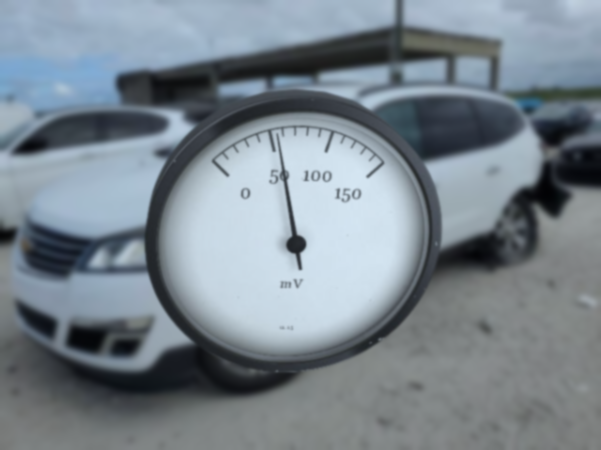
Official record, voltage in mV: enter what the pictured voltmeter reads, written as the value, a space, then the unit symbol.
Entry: 55 mV
